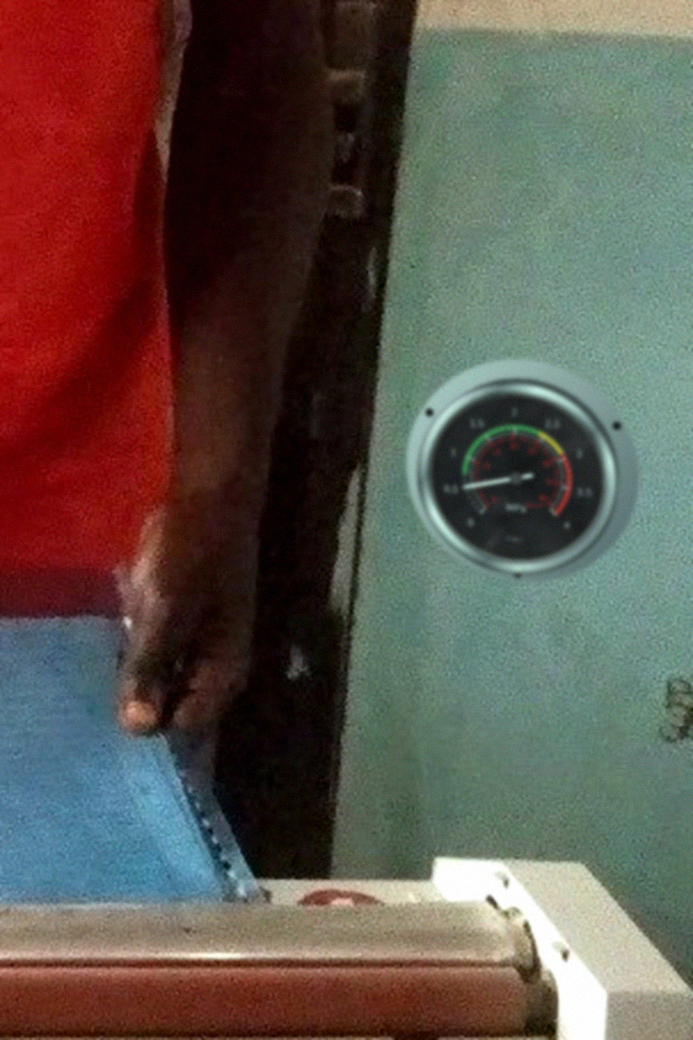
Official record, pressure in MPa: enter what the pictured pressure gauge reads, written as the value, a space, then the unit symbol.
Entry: 0.5 MPa
